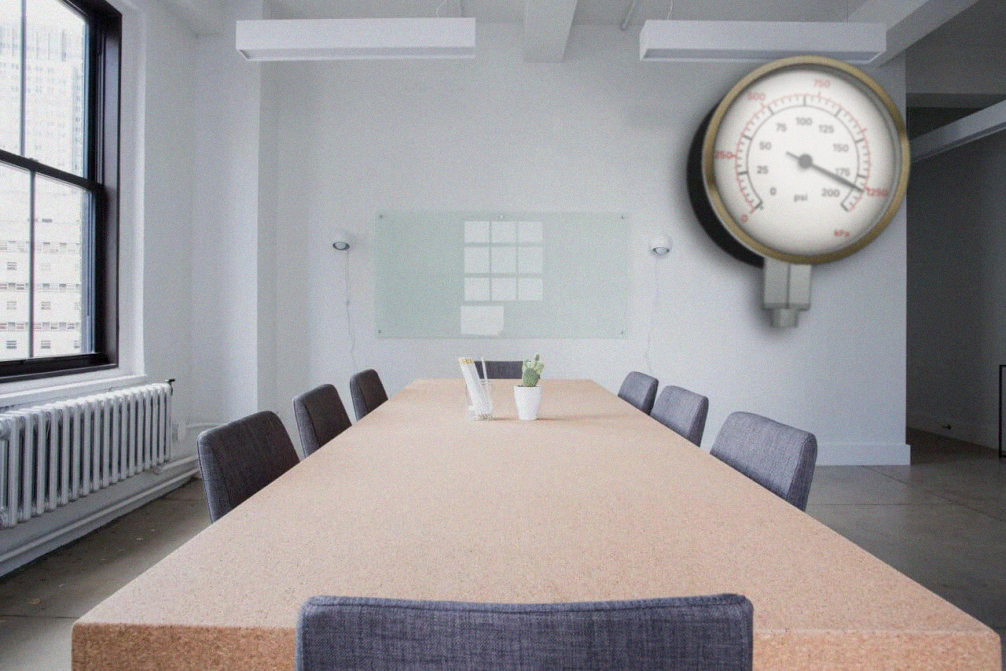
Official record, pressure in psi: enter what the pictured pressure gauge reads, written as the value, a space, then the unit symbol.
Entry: 185 psi
